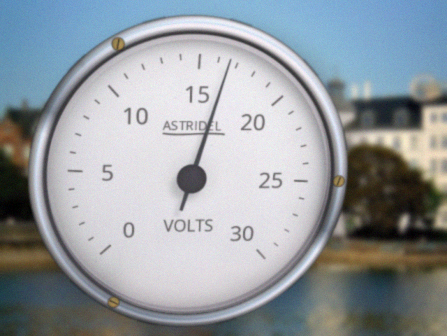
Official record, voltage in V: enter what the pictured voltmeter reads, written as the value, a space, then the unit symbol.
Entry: 16.5 V
